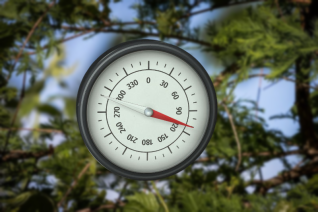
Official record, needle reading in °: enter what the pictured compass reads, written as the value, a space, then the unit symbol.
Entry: 110 °
